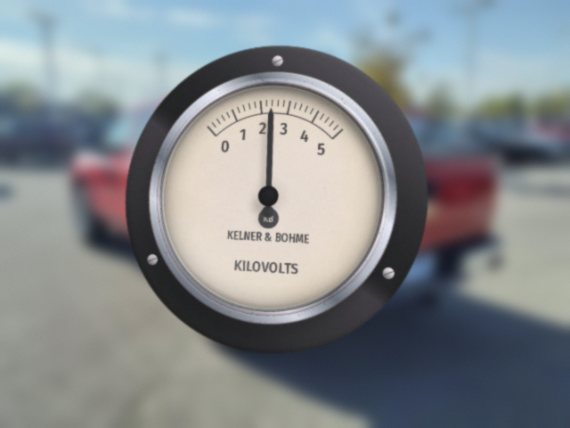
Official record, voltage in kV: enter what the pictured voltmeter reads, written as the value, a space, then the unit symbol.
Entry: 2.4 kV
